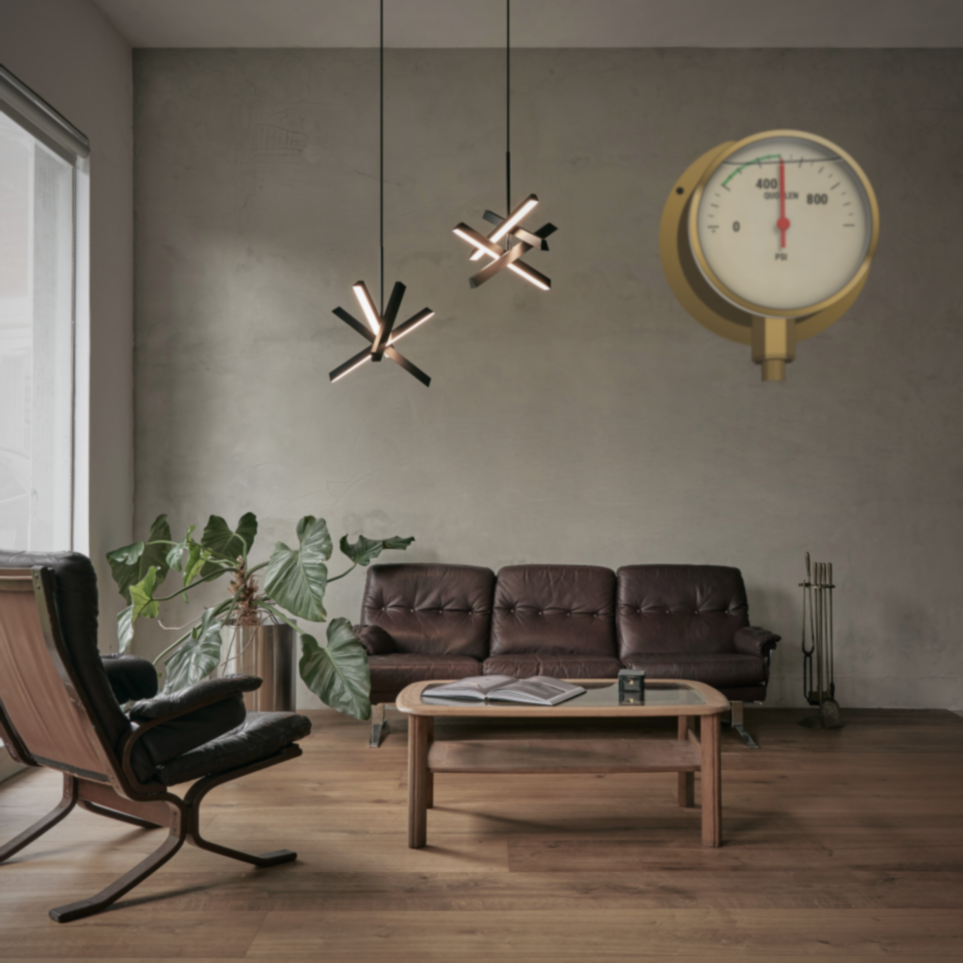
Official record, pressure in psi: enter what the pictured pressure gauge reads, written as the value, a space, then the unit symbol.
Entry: 500 psi
